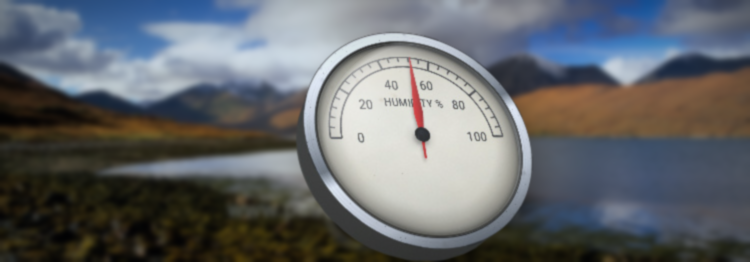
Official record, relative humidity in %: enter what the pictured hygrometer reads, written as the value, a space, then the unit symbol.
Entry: 52 %
